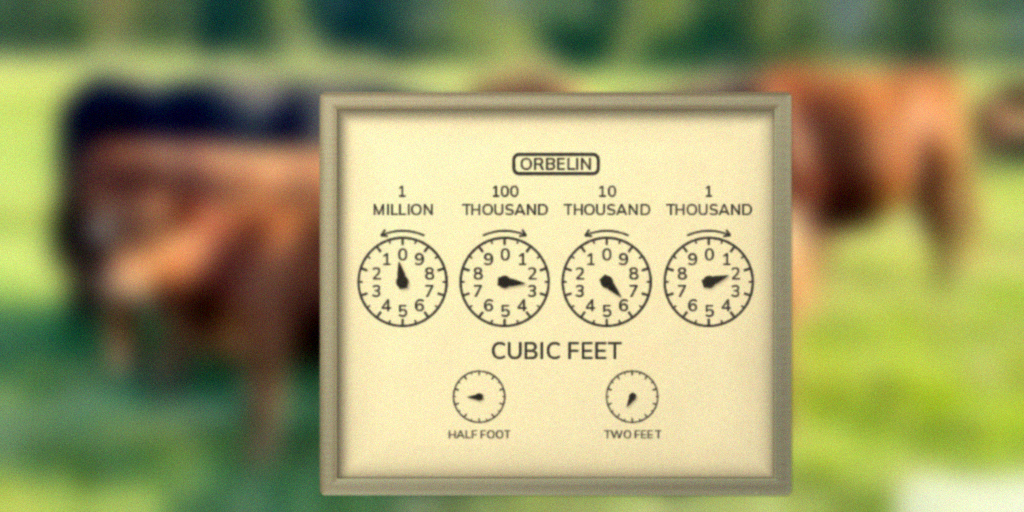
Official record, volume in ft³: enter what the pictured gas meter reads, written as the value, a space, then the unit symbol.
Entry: 26200 ft³
